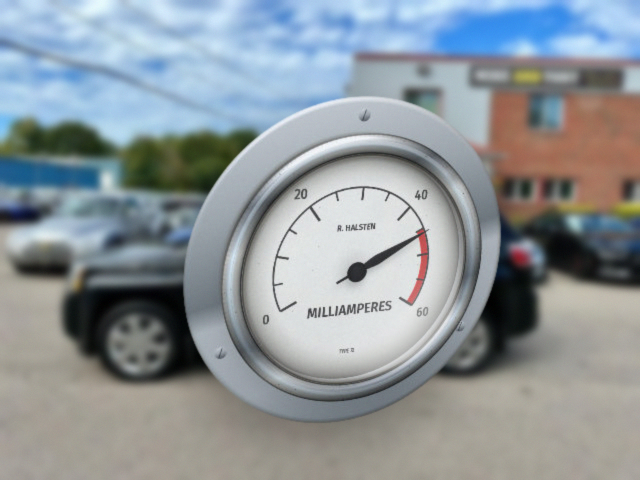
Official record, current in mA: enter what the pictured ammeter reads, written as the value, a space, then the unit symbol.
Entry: 45 mA
